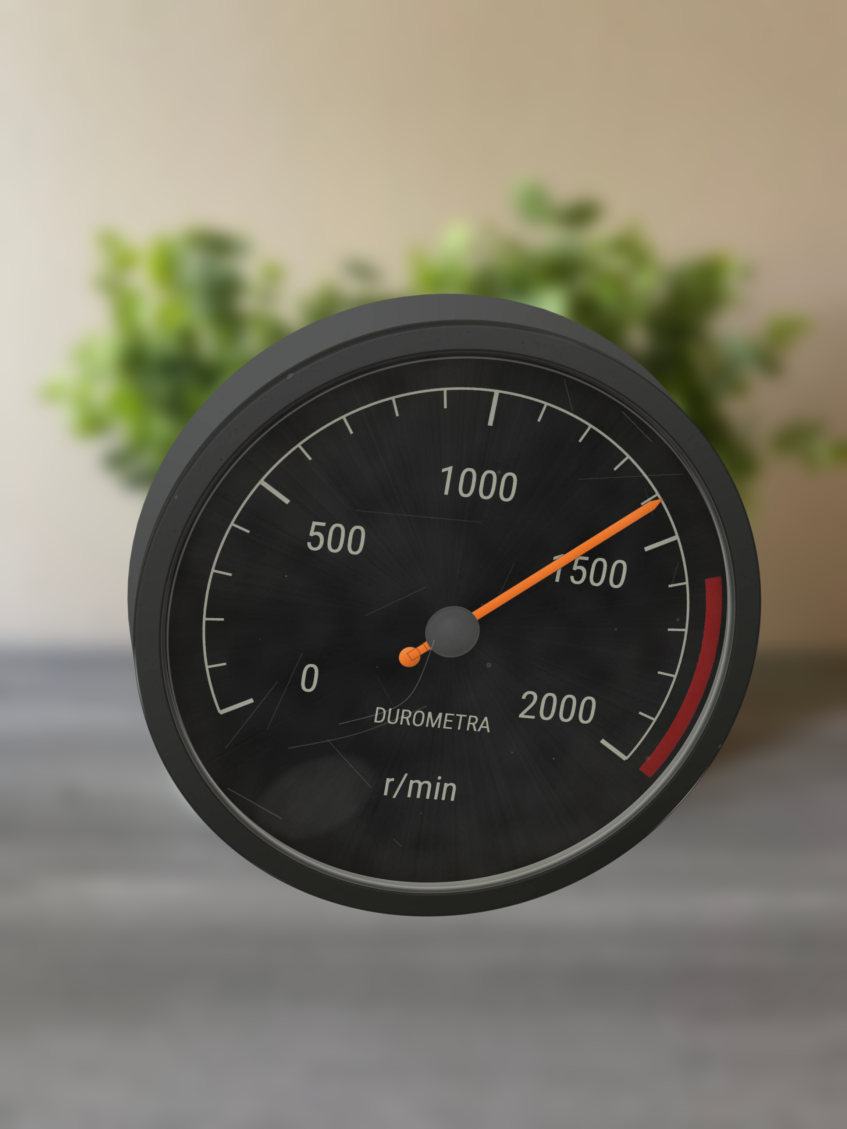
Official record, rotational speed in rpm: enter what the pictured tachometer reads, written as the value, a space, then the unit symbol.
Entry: 1400 rpm
